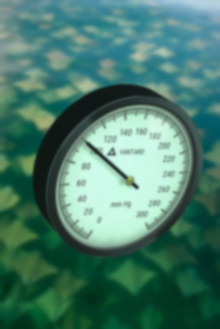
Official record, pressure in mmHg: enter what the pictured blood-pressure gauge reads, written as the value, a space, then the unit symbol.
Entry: 100 mmHg
